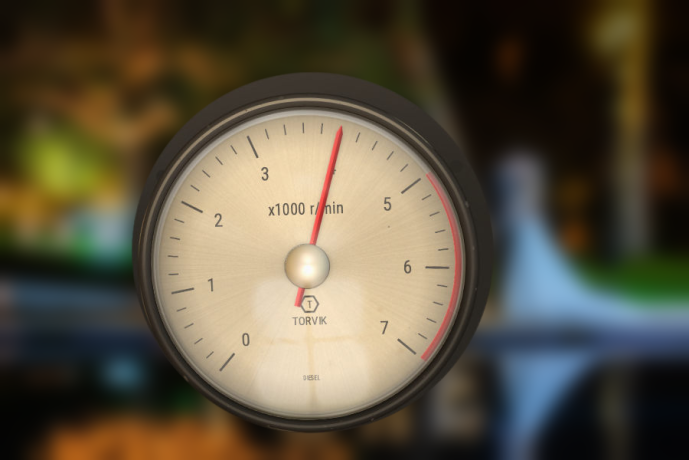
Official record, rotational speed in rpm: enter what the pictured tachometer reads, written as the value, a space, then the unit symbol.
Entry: 4000 rpm
